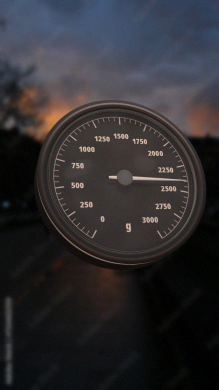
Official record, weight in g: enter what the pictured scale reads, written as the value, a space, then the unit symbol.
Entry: 2400 g
